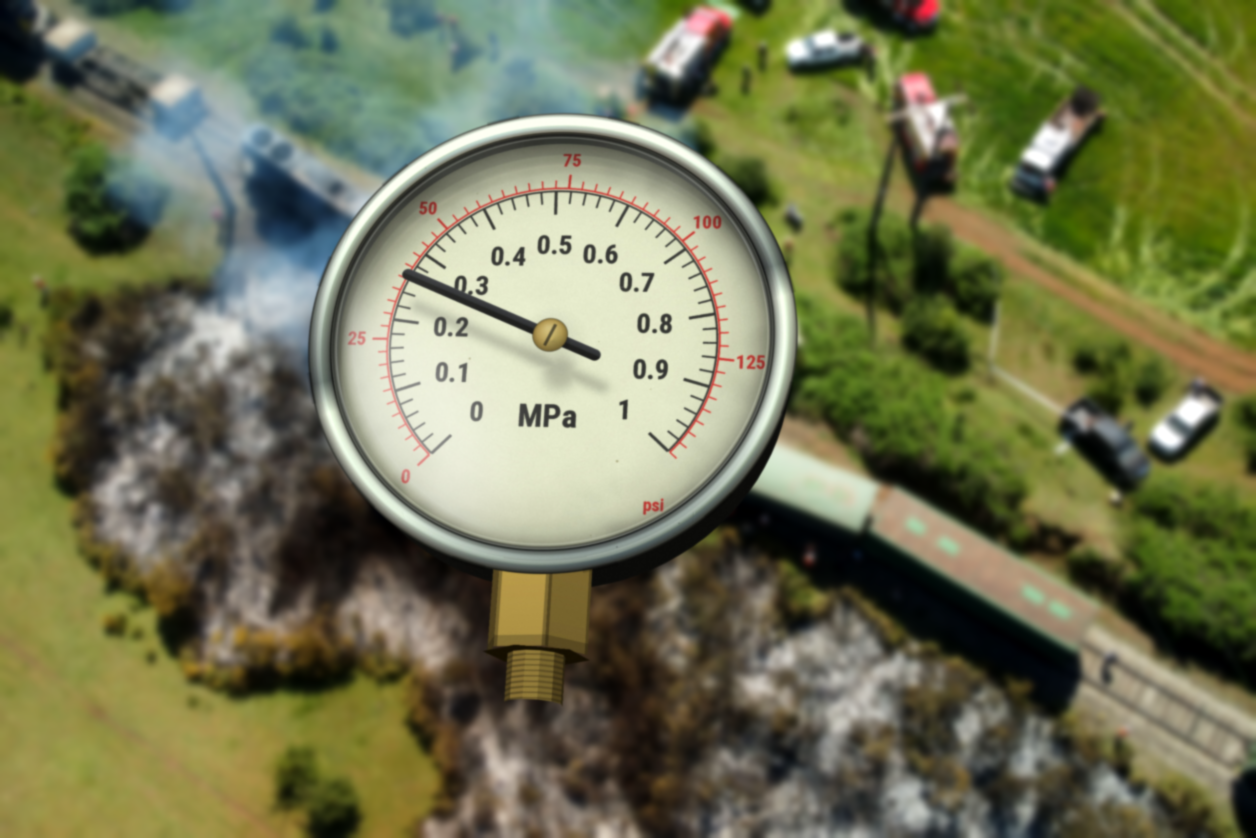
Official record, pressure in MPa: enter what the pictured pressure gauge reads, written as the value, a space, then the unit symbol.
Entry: 0.26 MPa
